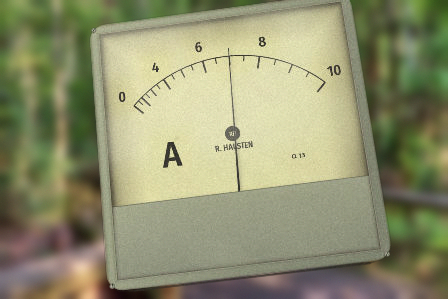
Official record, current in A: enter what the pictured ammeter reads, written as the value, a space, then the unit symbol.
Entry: 7 A
